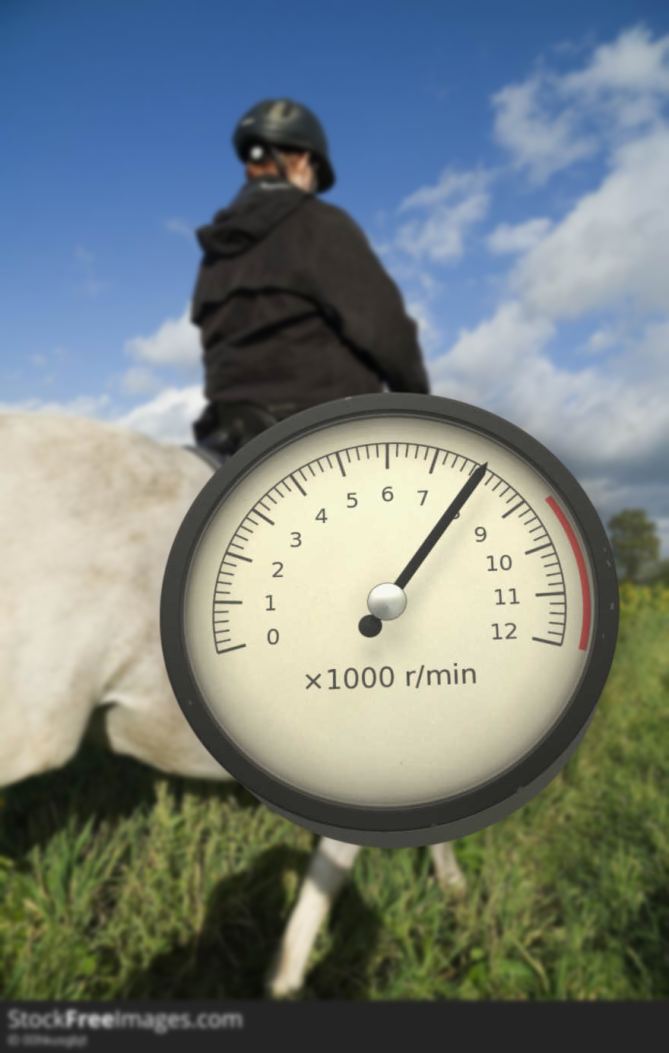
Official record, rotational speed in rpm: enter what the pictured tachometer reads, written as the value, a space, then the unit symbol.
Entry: 8000 rpm
